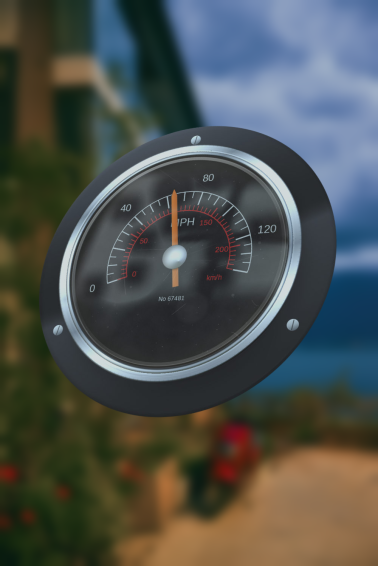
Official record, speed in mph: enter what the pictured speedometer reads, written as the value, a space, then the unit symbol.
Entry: 65 mph
